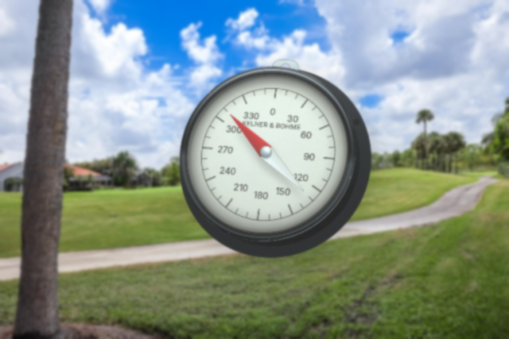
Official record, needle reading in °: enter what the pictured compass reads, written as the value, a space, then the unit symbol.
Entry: 310 °
